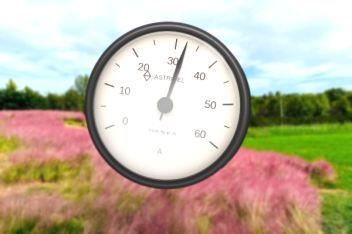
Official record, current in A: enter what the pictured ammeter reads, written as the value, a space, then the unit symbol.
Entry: 32.5 A
